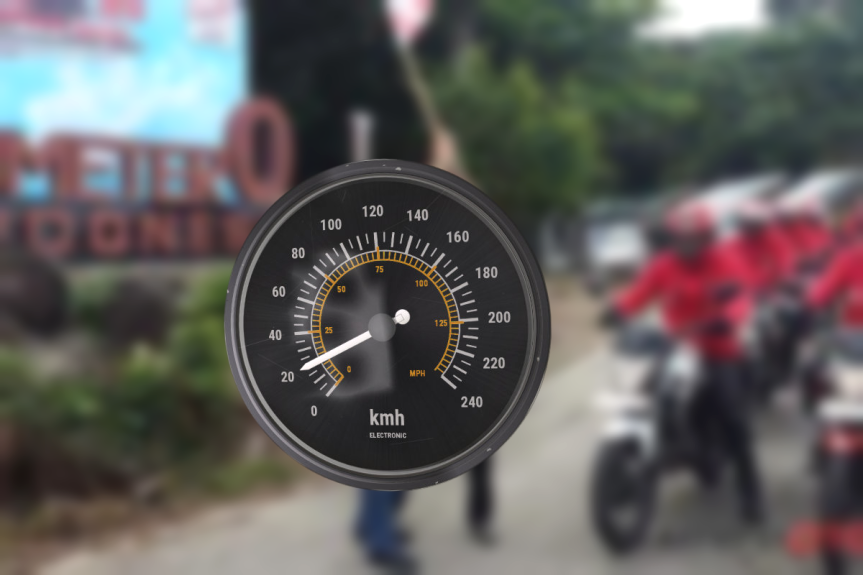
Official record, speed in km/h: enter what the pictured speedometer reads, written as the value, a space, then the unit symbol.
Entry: 20 km/h
